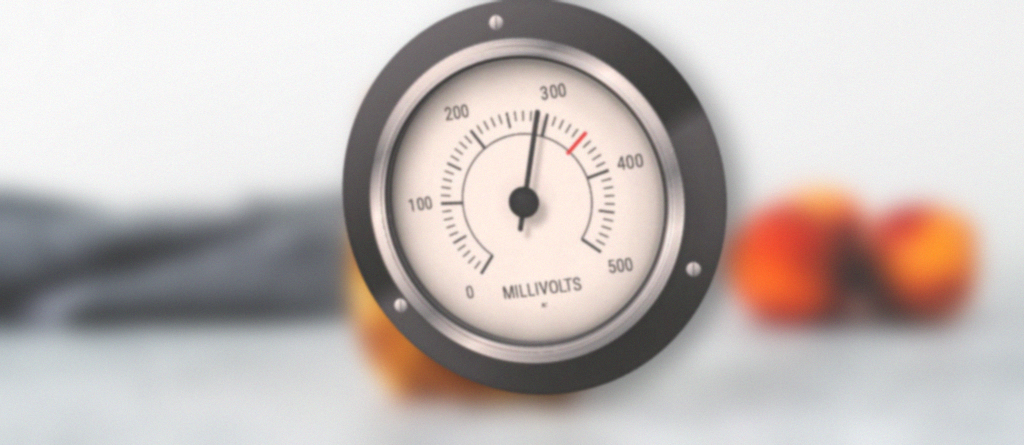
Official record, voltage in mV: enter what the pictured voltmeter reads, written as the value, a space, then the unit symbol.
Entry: 290 mV
